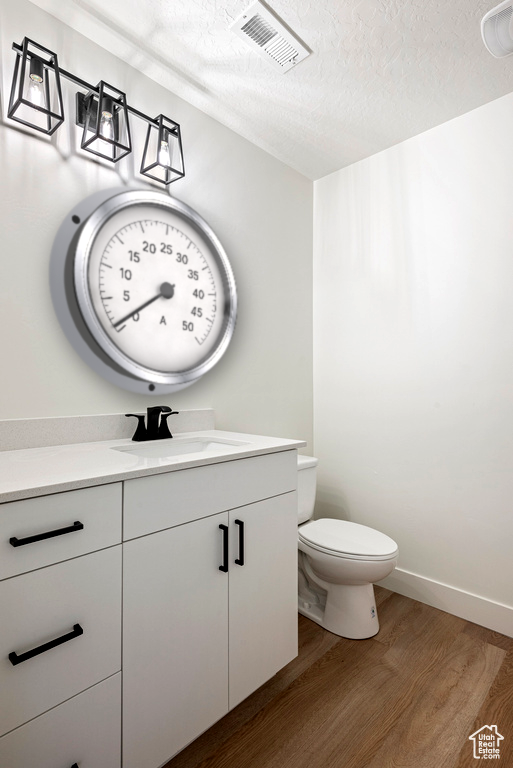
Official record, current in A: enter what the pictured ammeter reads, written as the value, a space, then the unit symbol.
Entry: 1 A
